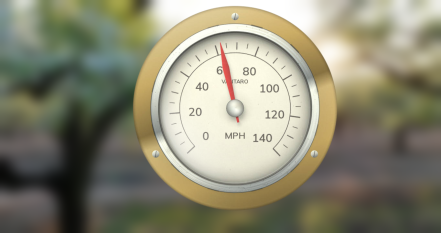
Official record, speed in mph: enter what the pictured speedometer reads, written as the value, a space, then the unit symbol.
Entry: 62.5 mph
